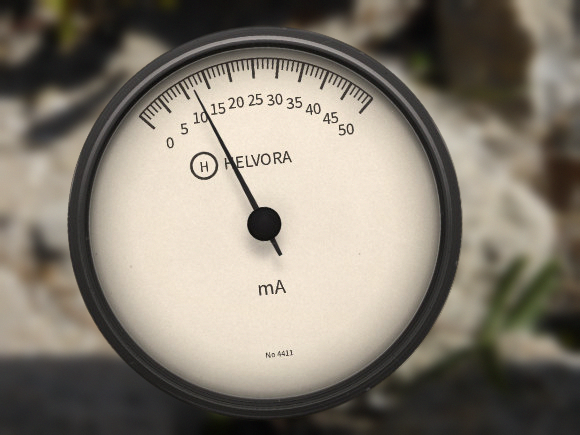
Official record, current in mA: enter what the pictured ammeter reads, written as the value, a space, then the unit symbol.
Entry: 12 mA
